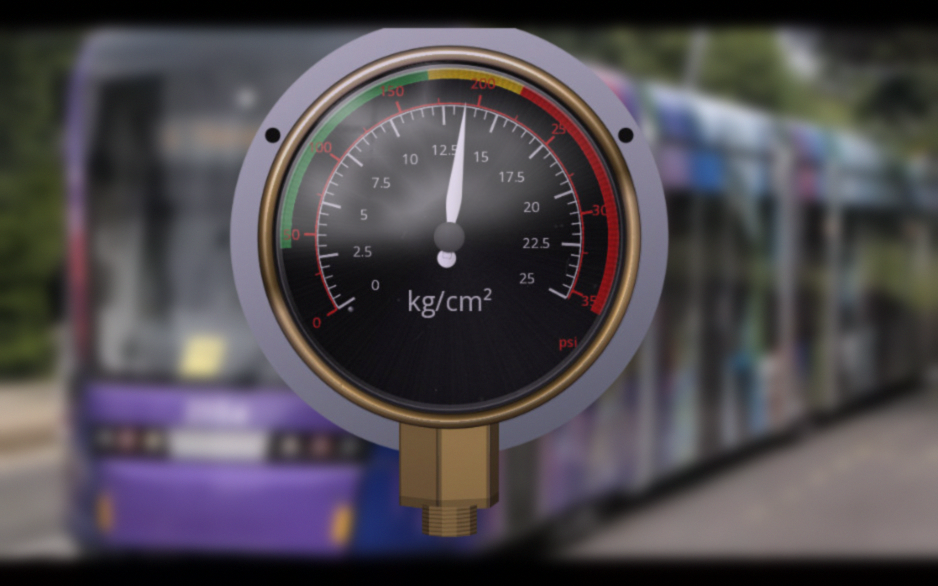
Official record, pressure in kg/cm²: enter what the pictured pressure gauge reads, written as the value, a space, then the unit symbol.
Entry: 13.5 kg/cm²
